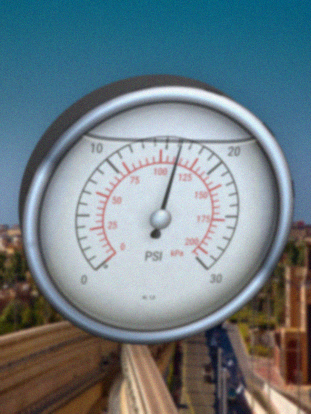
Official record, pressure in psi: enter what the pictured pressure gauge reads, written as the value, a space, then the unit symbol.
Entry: 16 psi
